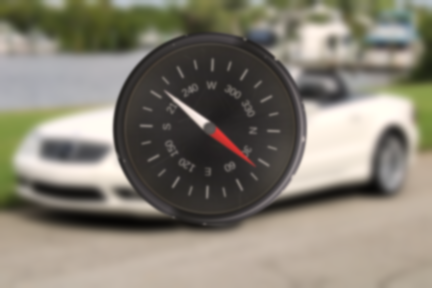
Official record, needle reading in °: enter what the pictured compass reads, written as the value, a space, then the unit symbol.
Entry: 37.5 °
